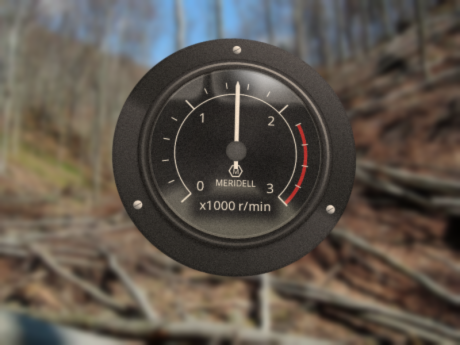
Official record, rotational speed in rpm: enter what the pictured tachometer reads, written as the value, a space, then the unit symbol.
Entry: 1500 rpm
